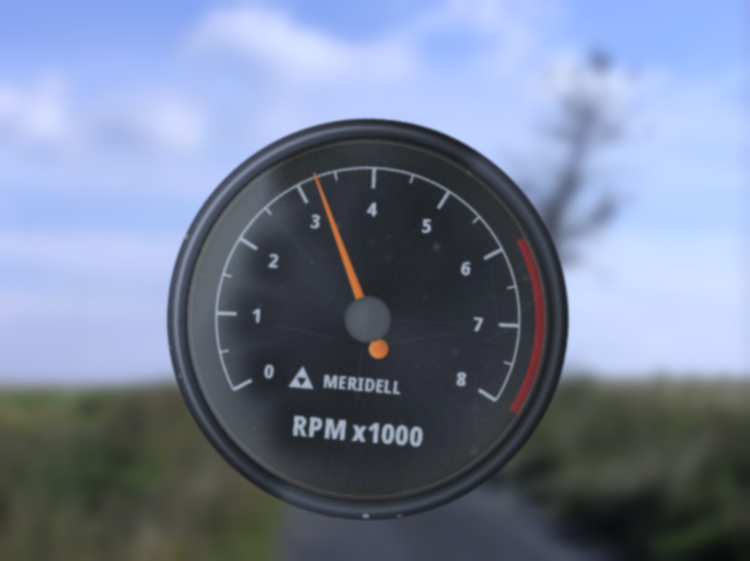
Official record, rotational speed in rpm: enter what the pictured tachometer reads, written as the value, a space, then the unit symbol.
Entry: 3250 rpm
